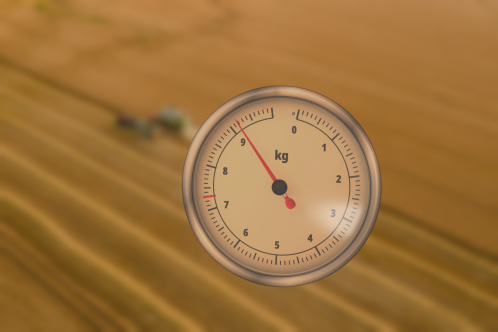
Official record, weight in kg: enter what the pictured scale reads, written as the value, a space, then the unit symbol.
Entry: 9.2 kg
